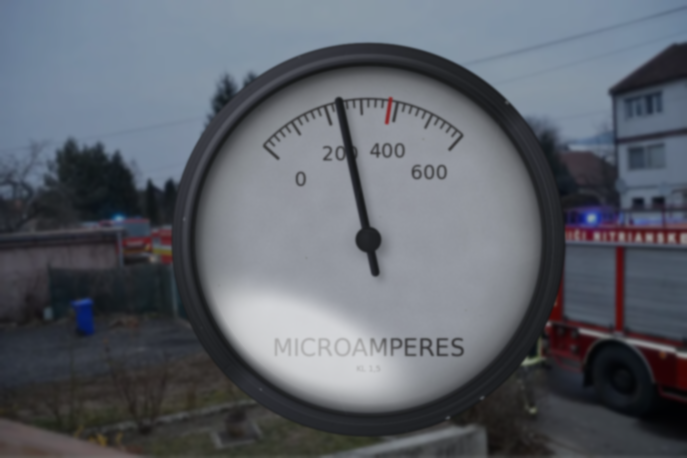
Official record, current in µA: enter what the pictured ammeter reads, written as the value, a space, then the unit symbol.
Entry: 240 µA
